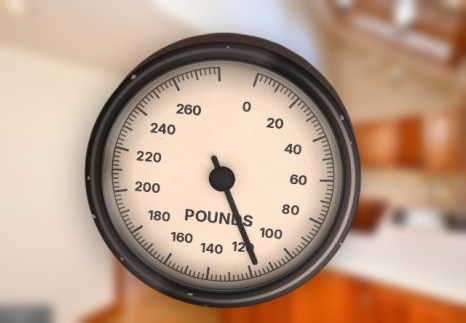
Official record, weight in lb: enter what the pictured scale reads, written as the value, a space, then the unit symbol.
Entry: 116 lb
